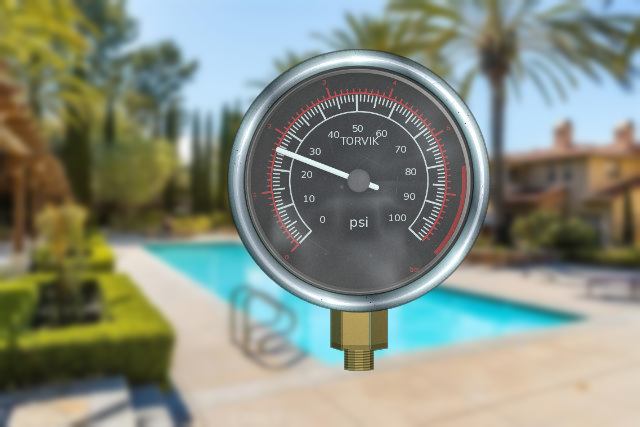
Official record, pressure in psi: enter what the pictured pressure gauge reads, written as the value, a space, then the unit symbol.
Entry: 25 psi
